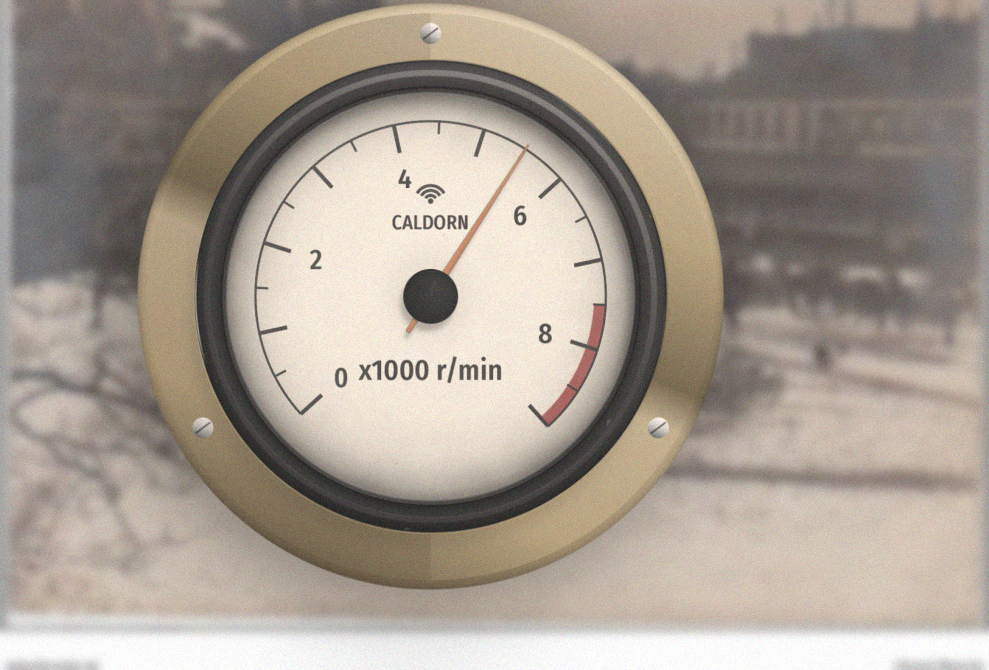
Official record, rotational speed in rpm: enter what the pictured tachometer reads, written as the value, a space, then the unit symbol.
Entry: 5500 rpm
